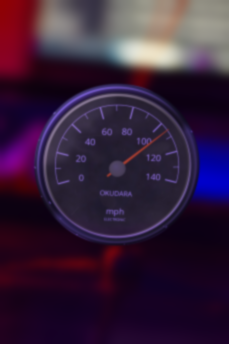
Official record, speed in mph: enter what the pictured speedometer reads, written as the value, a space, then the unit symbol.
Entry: 105 mph
